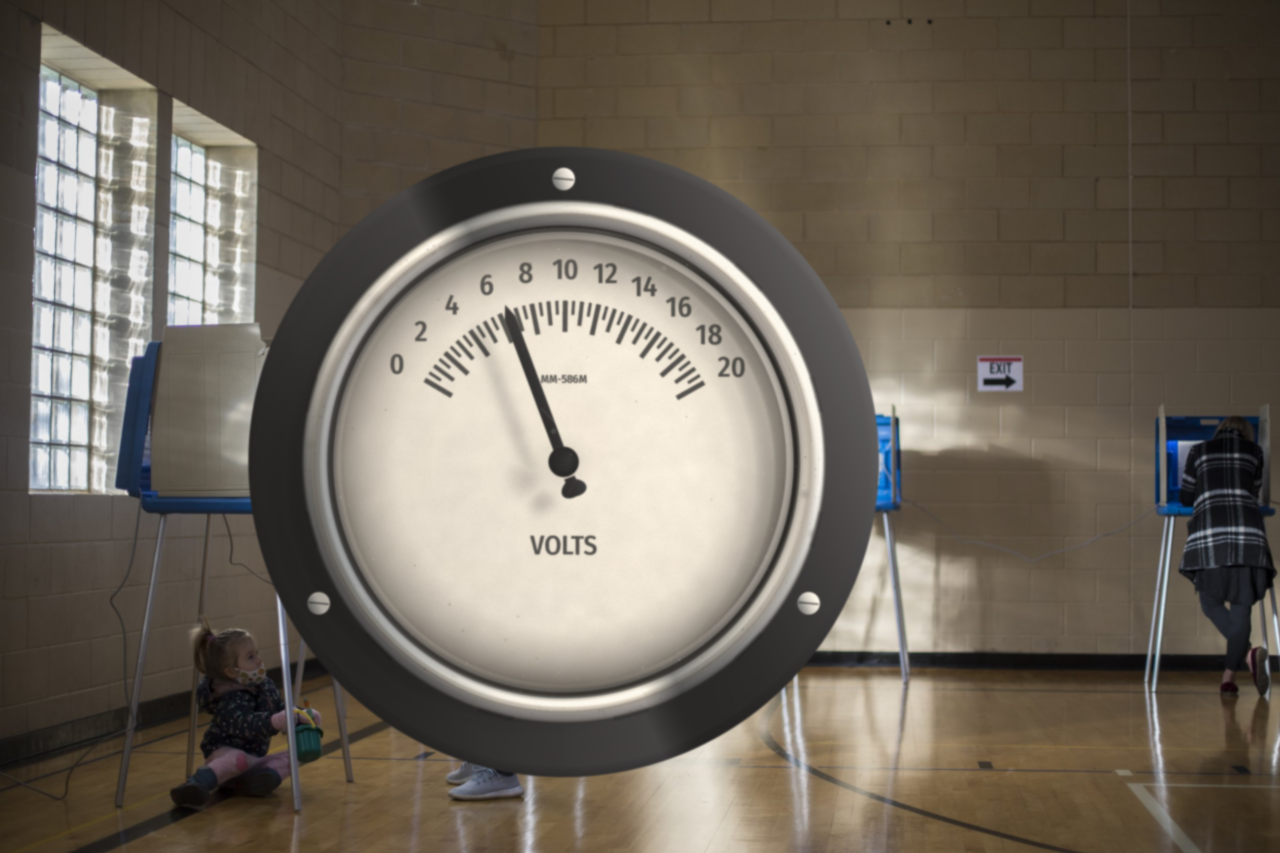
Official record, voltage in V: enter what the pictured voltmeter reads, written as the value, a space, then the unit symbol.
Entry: 6.5 V
